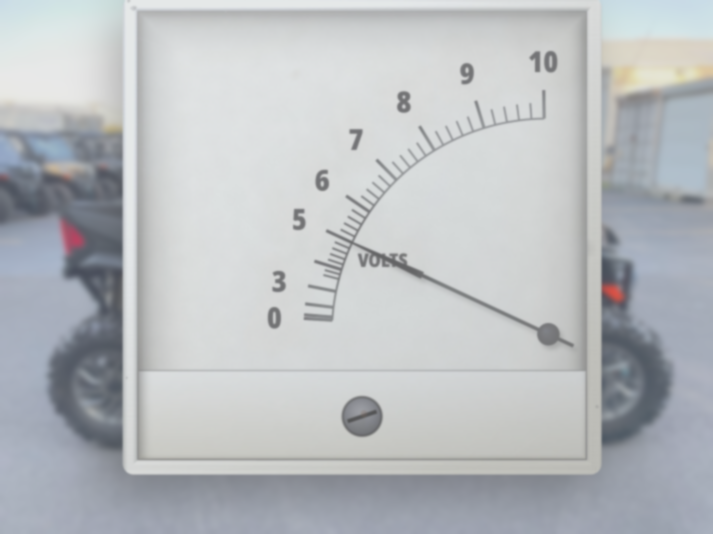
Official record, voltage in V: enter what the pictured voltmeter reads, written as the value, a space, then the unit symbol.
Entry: 5 V
